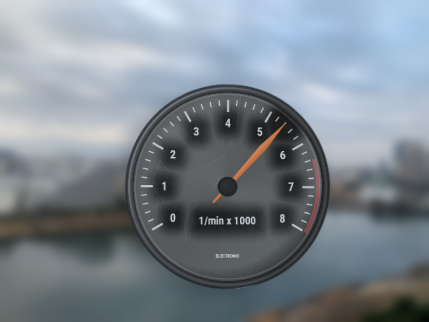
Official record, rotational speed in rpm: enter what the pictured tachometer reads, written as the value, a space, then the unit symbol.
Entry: 5400 rpm
